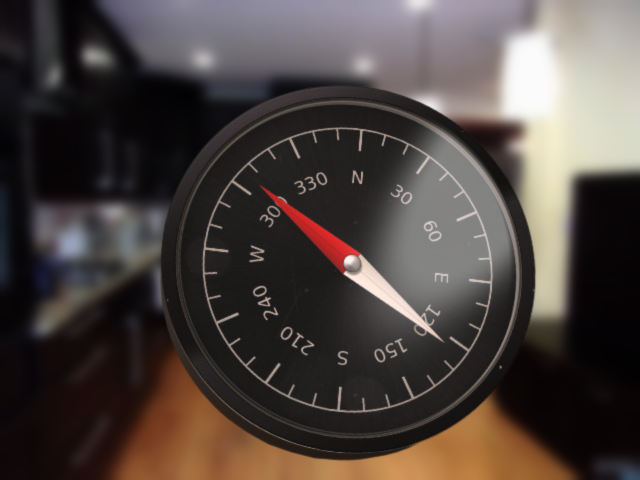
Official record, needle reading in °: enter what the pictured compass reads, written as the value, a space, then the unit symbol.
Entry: 305 °
